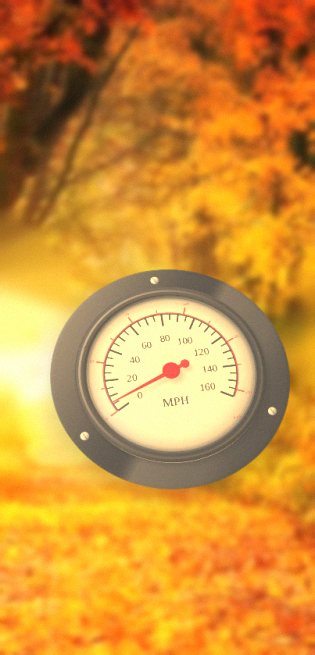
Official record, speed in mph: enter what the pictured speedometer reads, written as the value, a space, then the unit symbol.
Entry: 5 mph
